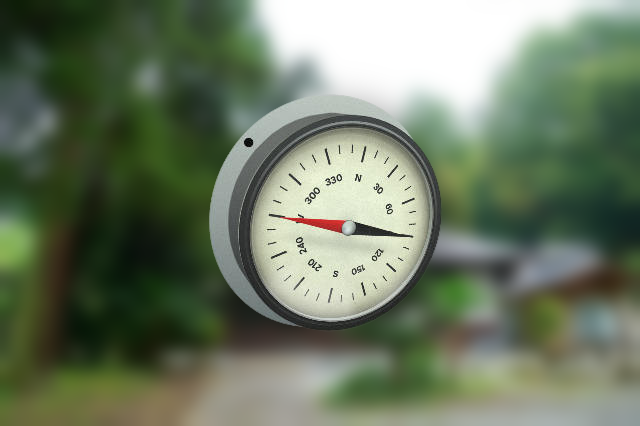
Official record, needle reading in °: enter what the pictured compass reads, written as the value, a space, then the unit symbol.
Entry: 270 °
